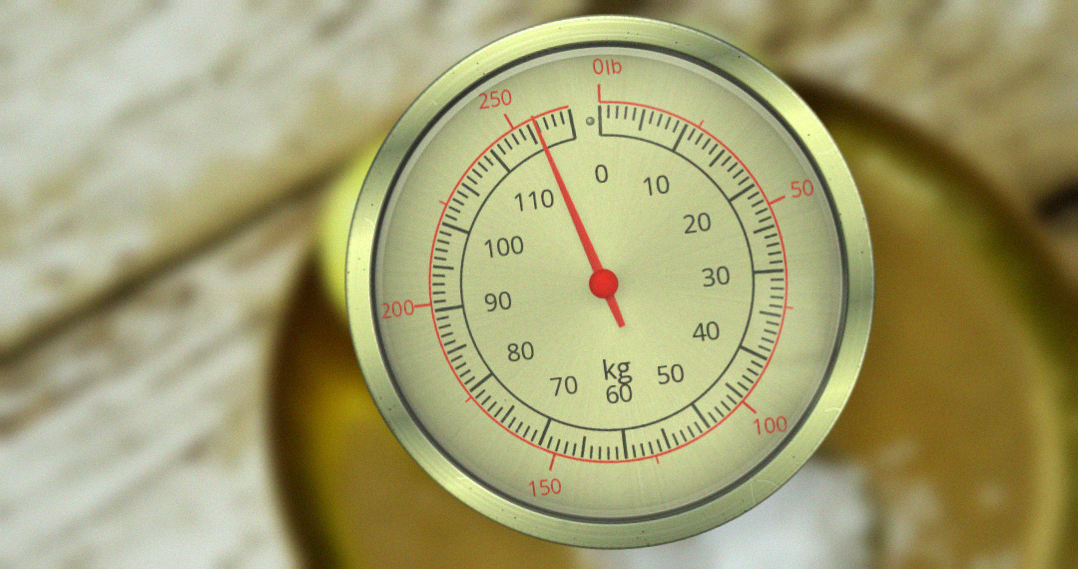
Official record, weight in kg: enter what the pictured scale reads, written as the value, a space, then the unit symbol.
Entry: 116 kg
